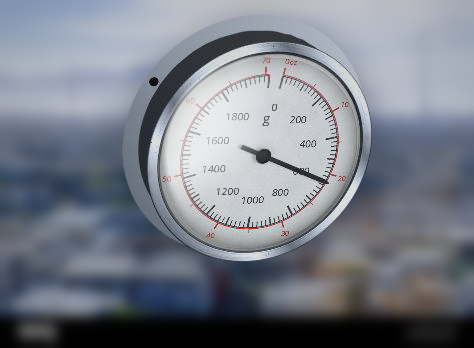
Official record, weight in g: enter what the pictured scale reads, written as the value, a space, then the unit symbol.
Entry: 600 g
